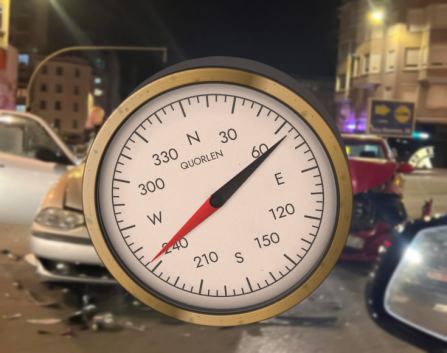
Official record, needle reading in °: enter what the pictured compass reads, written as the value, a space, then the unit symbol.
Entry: 245 °
